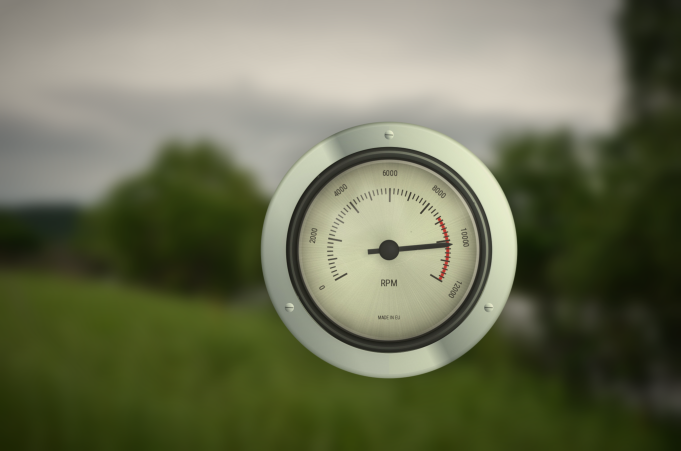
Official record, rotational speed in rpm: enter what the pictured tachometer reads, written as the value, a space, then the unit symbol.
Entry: 10200 rpm
